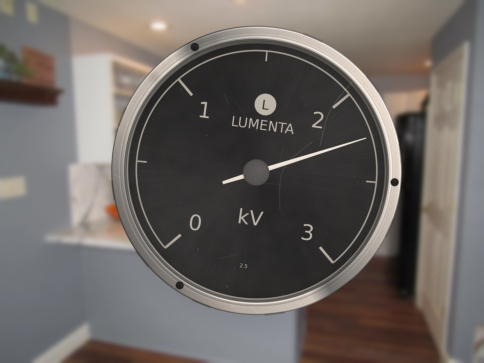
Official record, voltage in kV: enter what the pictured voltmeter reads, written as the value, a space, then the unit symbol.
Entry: 2.25 kV
